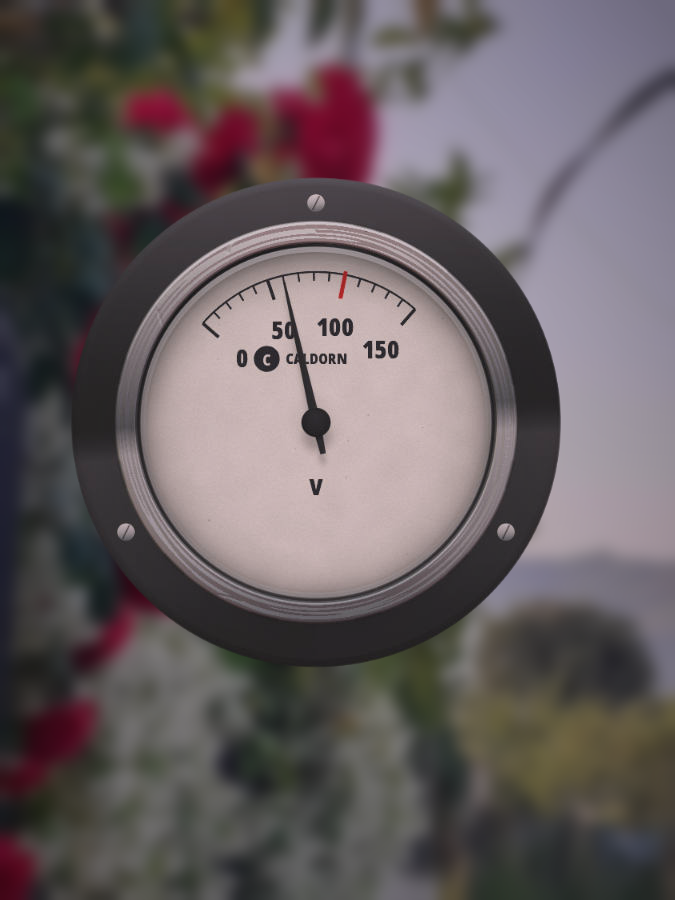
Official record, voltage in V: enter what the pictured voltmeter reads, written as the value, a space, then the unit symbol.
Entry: 60 V
